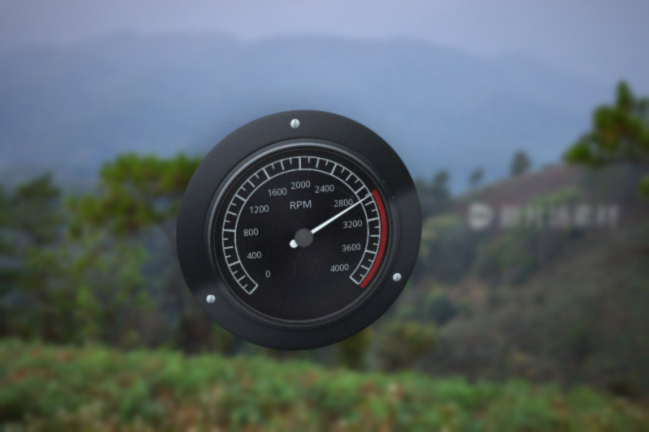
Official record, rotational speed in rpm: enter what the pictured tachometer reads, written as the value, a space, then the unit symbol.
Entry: 2900 rpm
